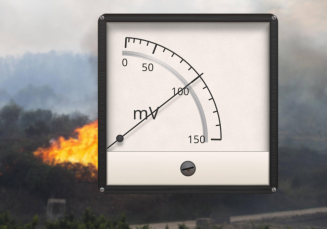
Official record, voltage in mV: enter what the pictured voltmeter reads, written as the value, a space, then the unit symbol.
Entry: 100 mV
